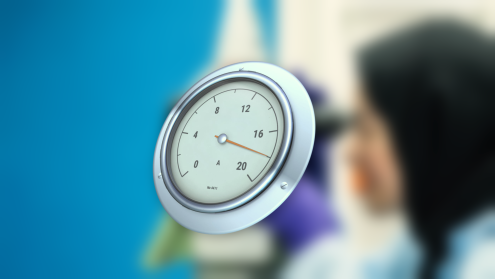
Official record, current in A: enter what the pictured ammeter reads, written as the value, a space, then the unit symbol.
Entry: 18 A
